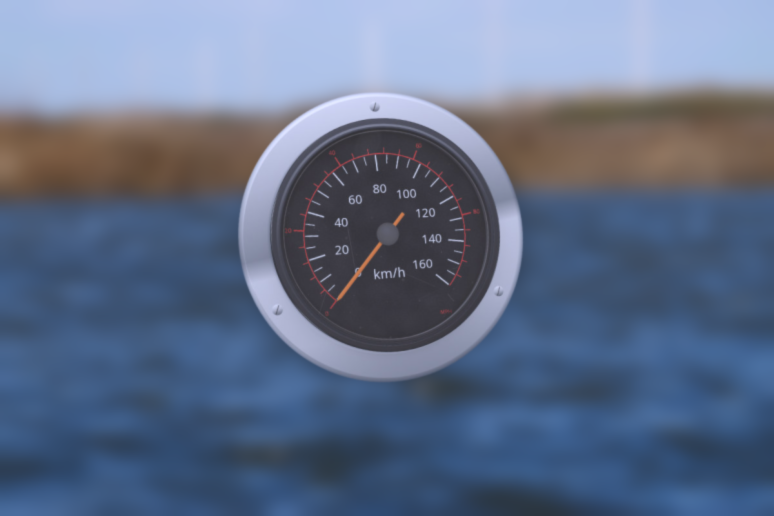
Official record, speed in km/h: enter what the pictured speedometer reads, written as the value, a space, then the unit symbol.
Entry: 0 km/h
